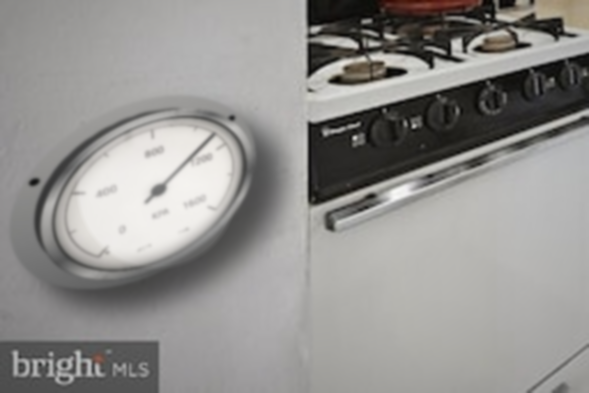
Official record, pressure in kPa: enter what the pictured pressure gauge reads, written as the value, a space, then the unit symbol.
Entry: 1100 kPa
